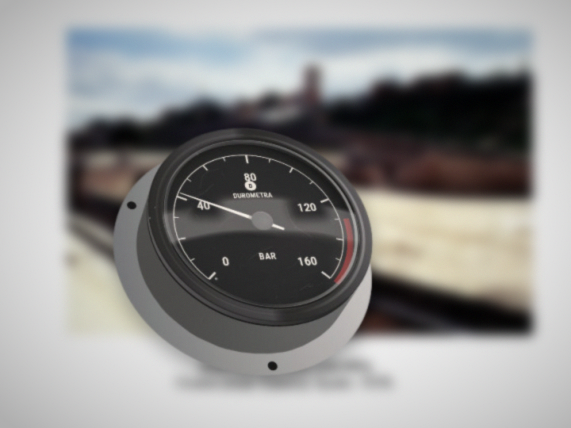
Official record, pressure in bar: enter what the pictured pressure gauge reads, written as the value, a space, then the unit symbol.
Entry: 40 bar
